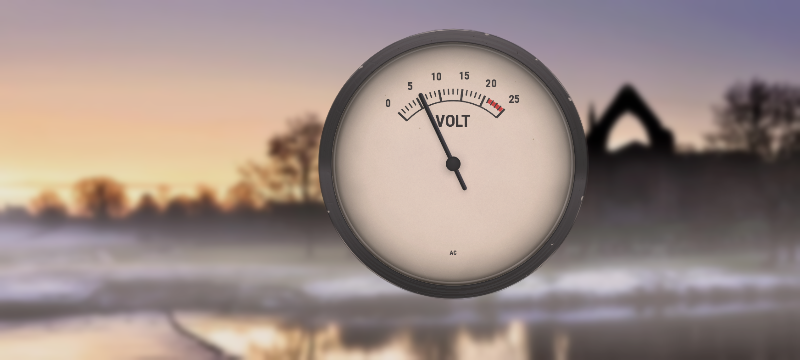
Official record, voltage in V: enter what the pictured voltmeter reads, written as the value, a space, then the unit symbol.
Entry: 6 V
